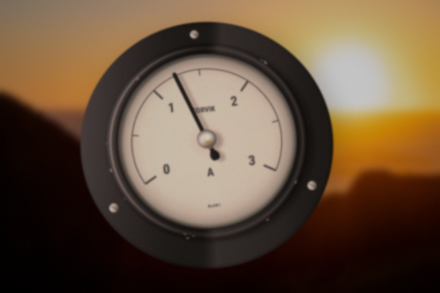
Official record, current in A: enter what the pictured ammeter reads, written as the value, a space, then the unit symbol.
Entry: 1.25 A
